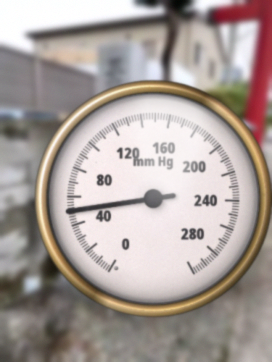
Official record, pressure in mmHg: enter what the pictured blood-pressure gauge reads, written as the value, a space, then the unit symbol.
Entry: 50 mmHg
